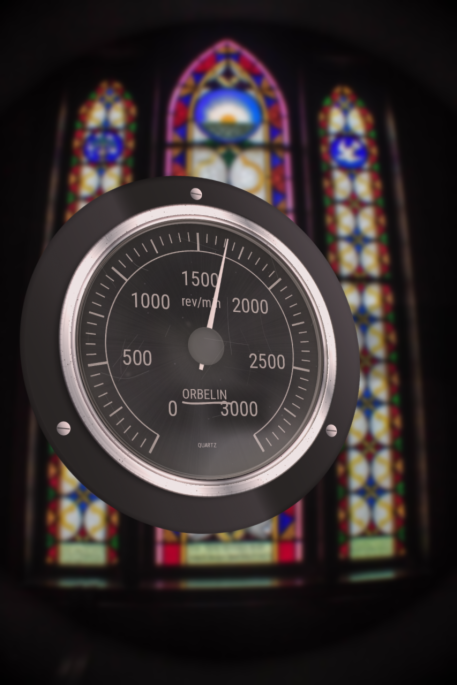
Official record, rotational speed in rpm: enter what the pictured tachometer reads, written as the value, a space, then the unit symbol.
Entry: 1650 rpm
